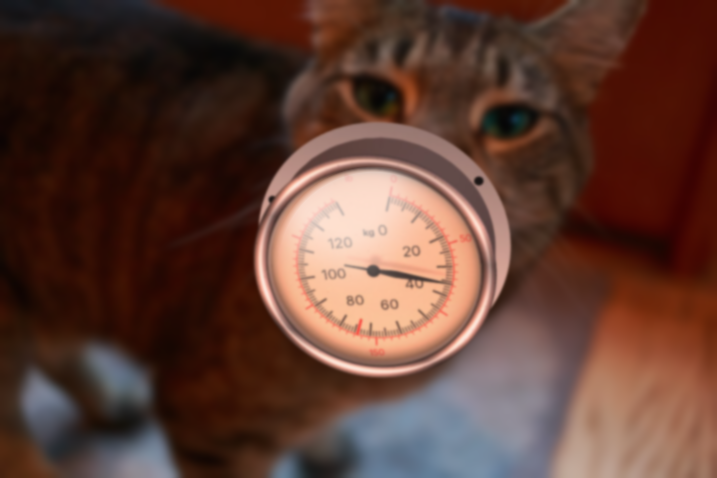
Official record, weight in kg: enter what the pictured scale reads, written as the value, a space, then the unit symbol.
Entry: 35 kg
